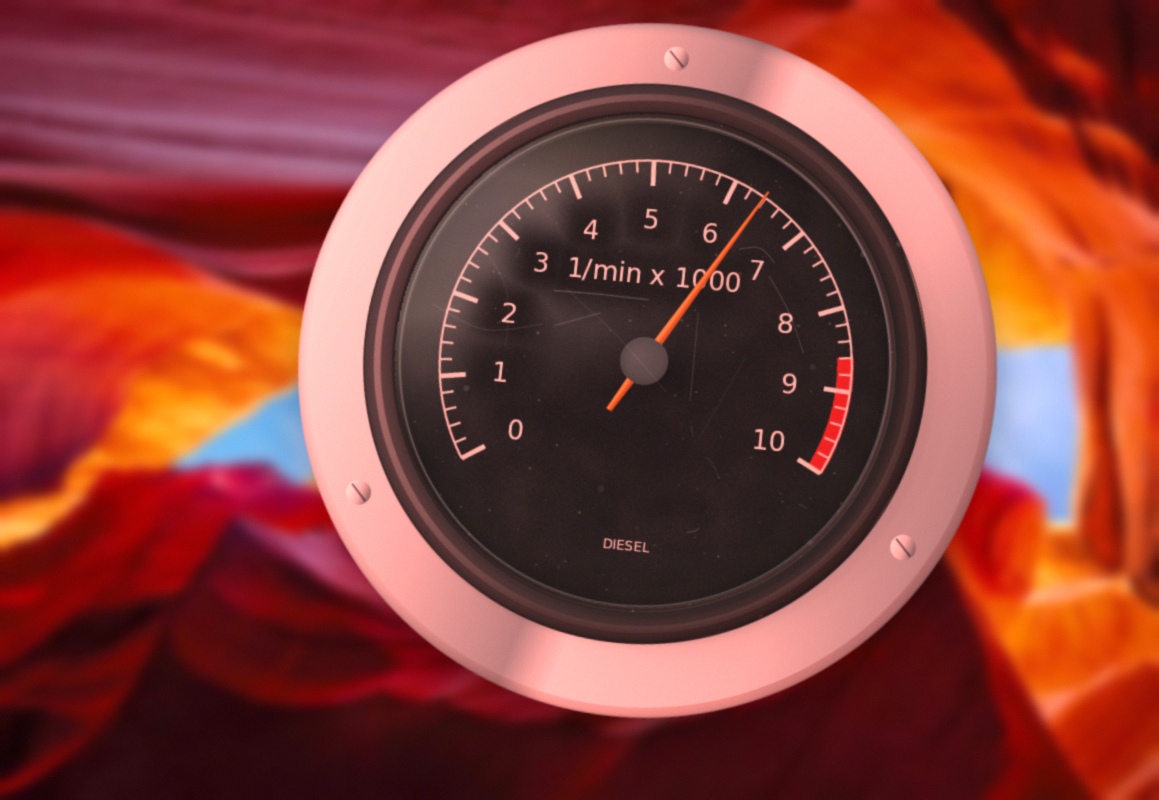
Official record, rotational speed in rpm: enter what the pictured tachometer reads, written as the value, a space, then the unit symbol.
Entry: 6400 rpm
